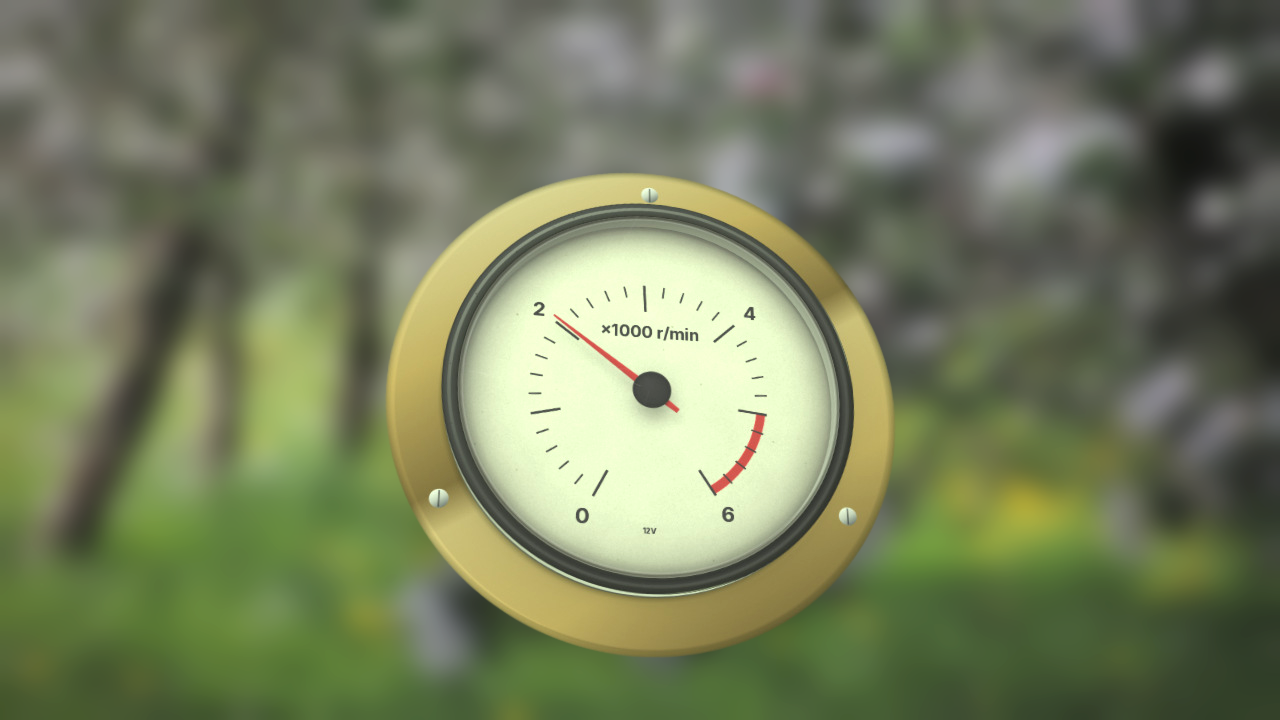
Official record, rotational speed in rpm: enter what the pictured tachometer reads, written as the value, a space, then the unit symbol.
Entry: 2000 rpm
